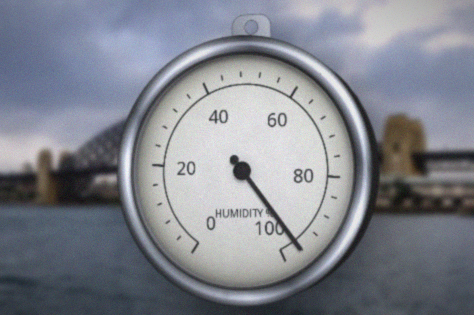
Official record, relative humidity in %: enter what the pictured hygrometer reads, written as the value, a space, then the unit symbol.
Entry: 96 %
